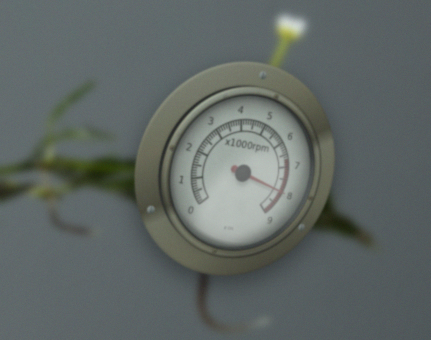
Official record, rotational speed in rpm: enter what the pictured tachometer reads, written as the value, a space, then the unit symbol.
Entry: 8000 rpm
